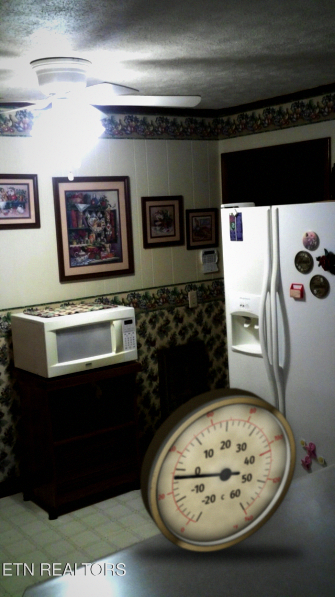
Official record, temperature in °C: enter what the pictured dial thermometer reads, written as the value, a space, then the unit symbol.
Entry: -2 °C
